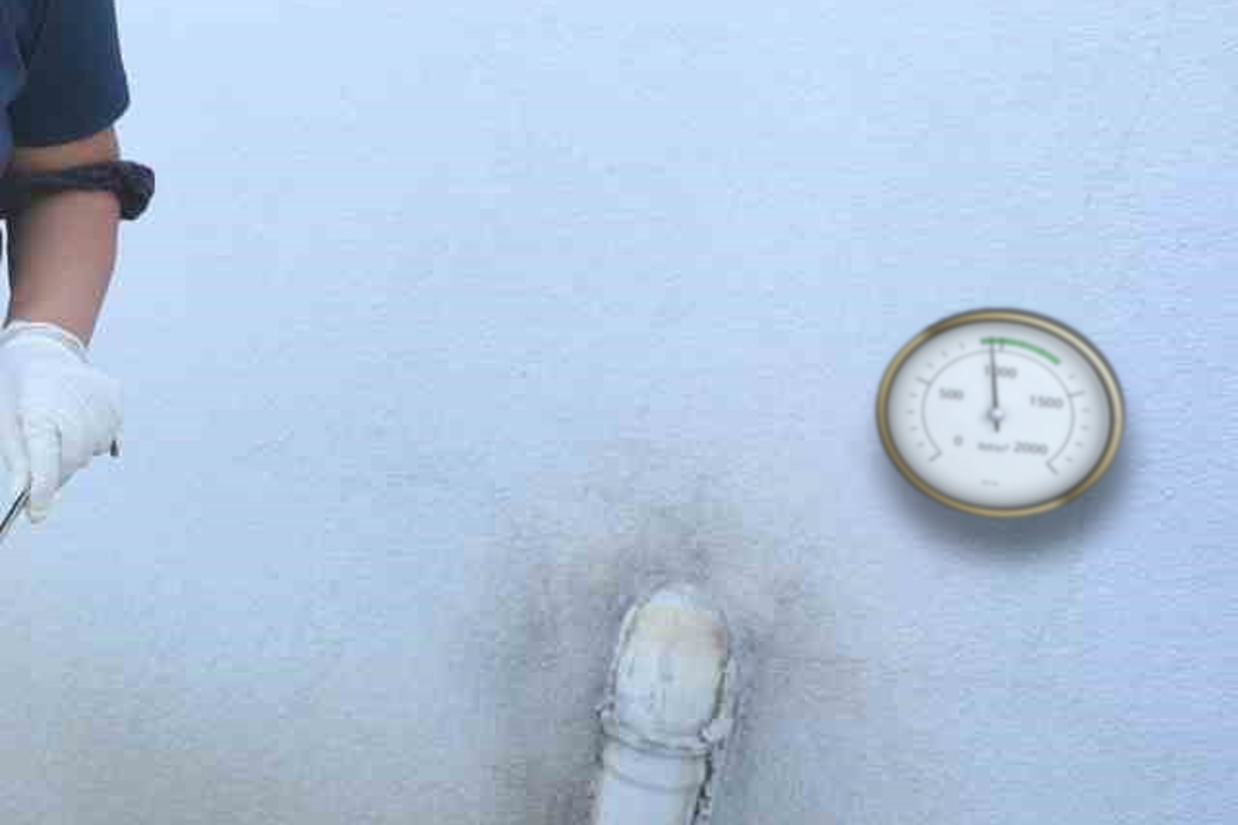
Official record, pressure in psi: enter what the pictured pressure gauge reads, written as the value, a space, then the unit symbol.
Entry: 950 psi
